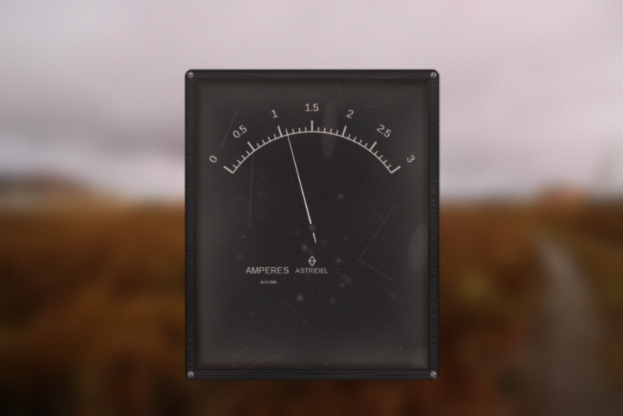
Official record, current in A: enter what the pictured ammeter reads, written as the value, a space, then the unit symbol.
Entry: 1.1 A
